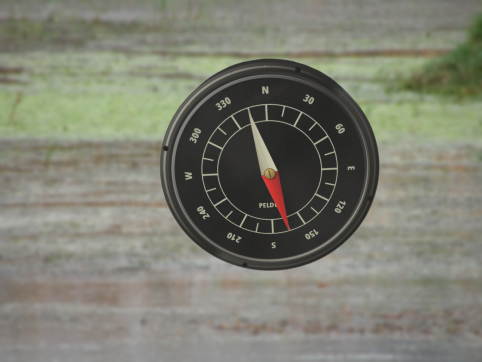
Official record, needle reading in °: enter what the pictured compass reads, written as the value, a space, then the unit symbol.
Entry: 165 °
